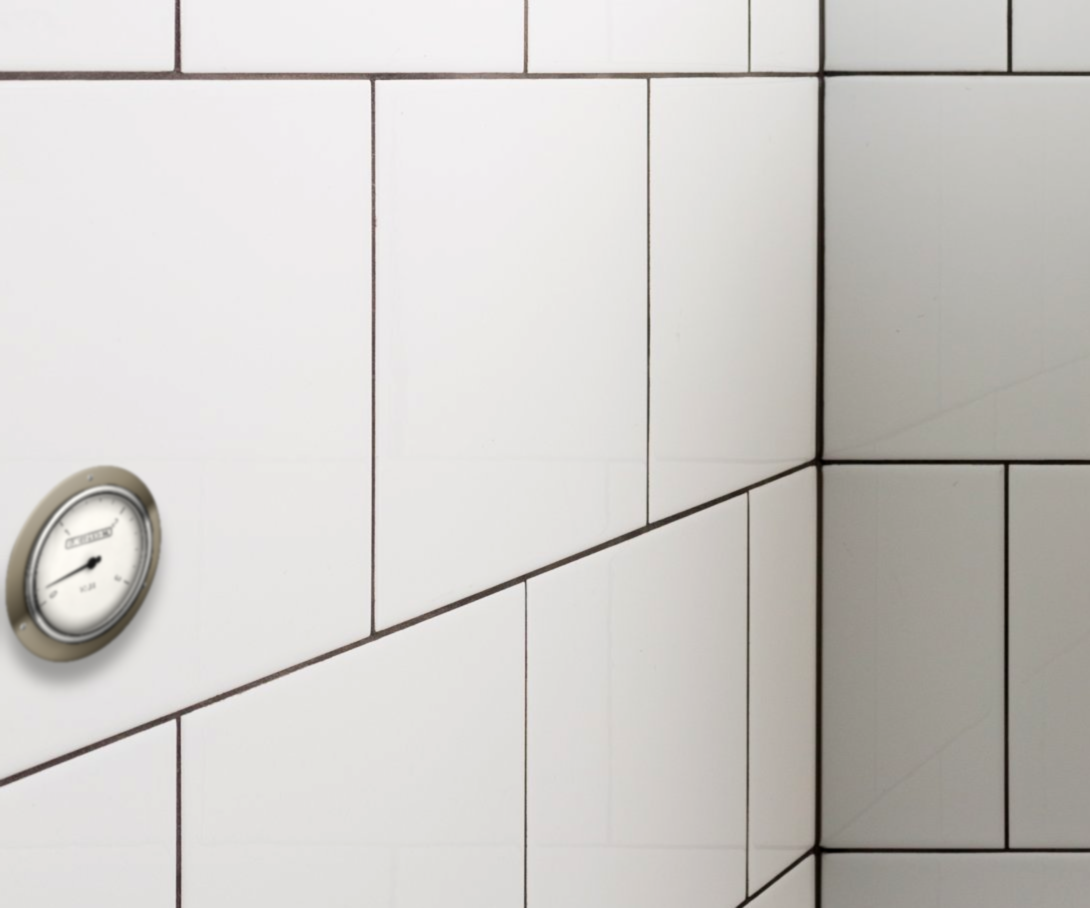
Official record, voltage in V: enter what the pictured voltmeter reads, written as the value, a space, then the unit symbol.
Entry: 0.2 V
